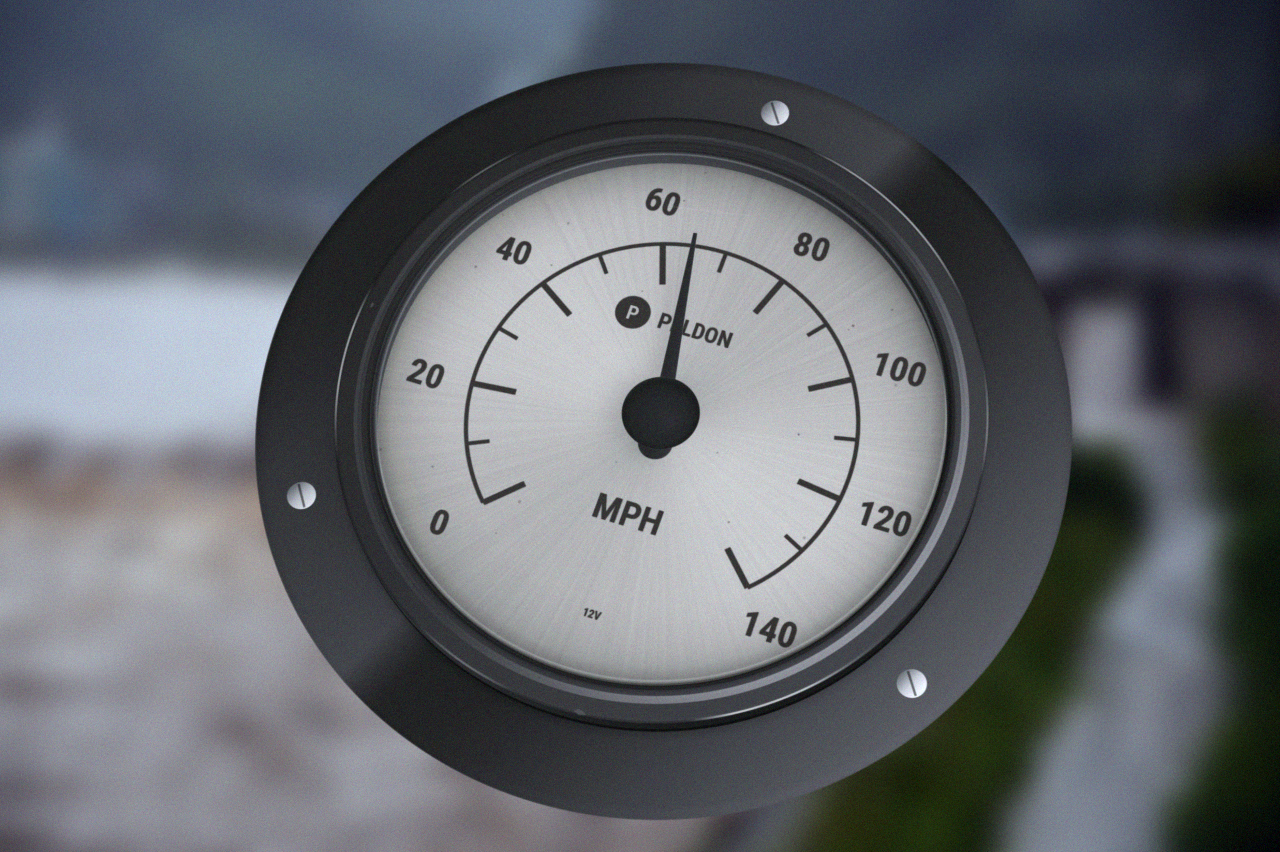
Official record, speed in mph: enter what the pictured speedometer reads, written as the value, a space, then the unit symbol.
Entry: 65 mph
